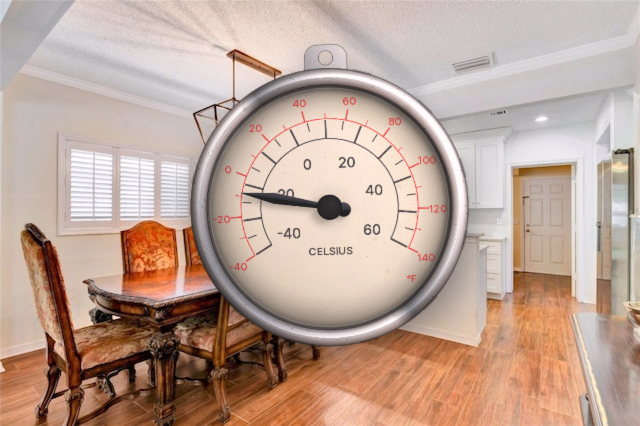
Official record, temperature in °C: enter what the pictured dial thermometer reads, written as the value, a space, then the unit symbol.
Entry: -22.5 °C
